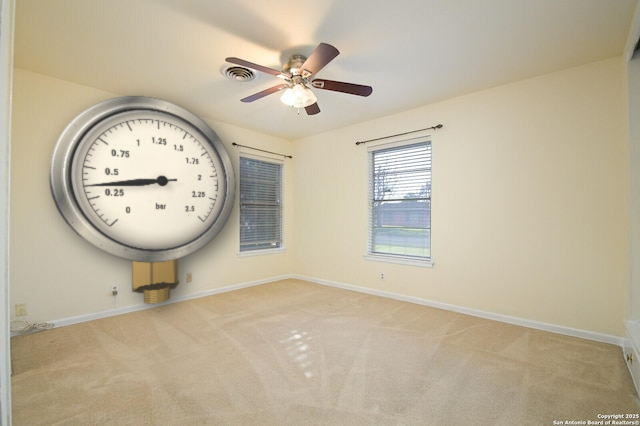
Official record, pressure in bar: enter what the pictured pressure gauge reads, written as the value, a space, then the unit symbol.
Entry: 0.35 bar
